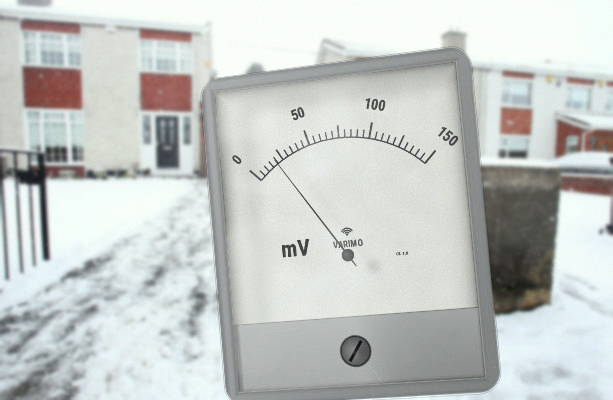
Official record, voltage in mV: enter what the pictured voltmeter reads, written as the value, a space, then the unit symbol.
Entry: 20 mV
